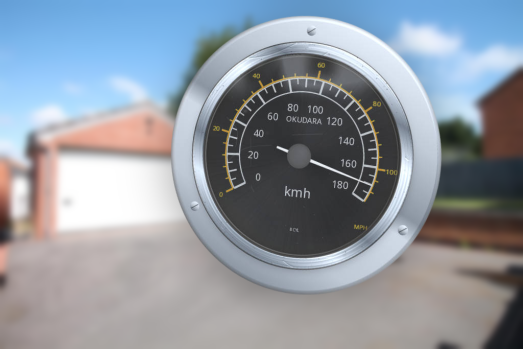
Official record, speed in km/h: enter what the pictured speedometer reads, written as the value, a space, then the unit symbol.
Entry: 170 km/h
